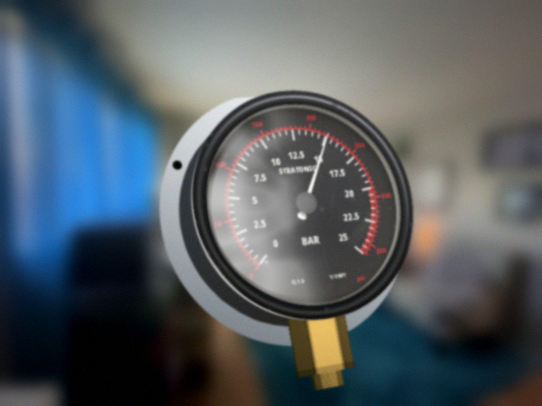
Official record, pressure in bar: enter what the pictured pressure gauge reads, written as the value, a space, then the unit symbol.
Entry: 15 bar
